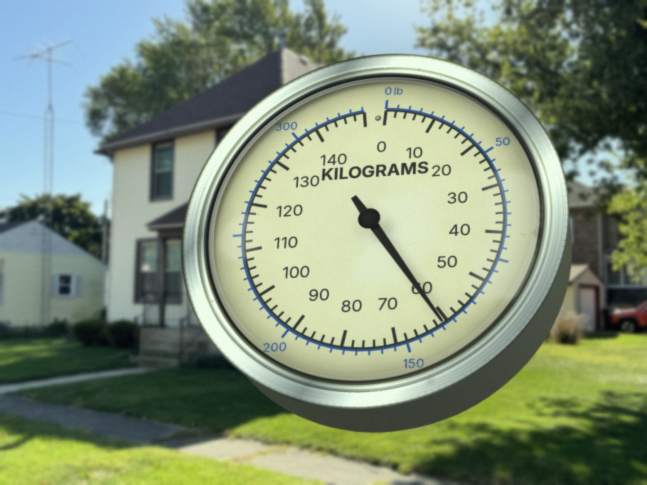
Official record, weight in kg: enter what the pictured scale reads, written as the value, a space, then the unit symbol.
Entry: 61 kg
